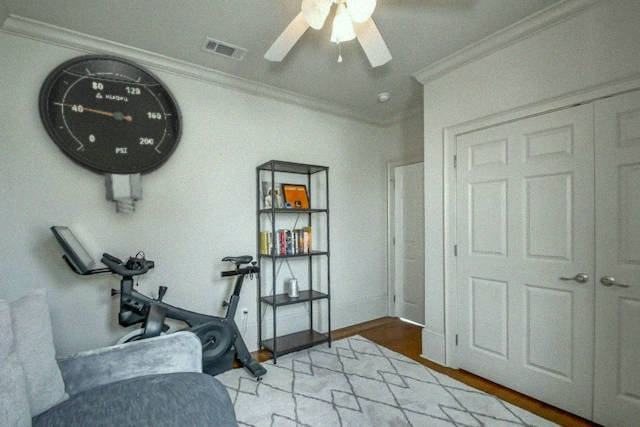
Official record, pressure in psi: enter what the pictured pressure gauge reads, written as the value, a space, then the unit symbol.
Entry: 40 psi
